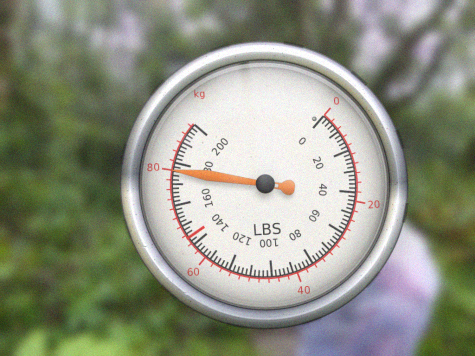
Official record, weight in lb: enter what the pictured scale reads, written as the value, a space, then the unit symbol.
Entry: 176 lb
